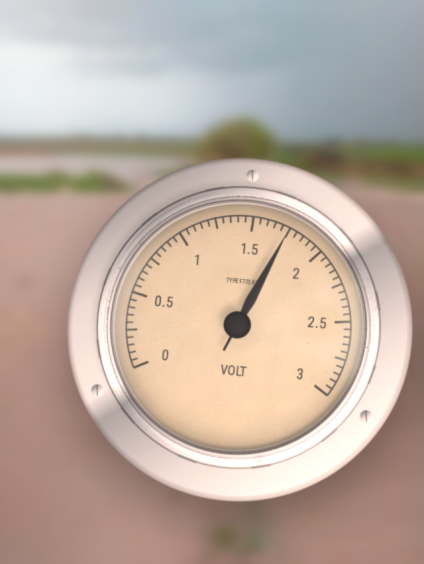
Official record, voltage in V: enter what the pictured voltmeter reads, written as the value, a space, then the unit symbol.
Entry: 1.75 V
